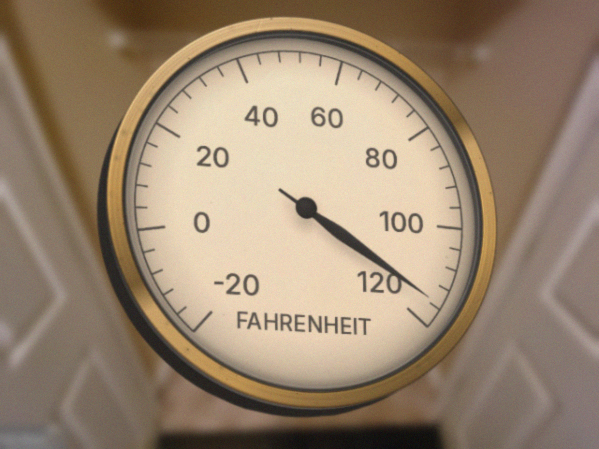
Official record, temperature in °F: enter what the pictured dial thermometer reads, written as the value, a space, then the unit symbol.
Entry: 116 °F
